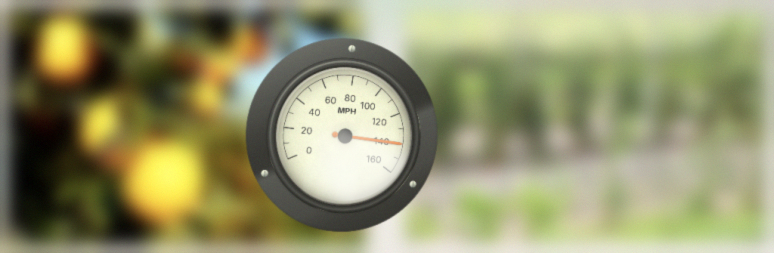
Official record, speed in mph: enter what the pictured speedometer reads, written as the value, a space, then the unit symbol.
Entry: 140 mph
